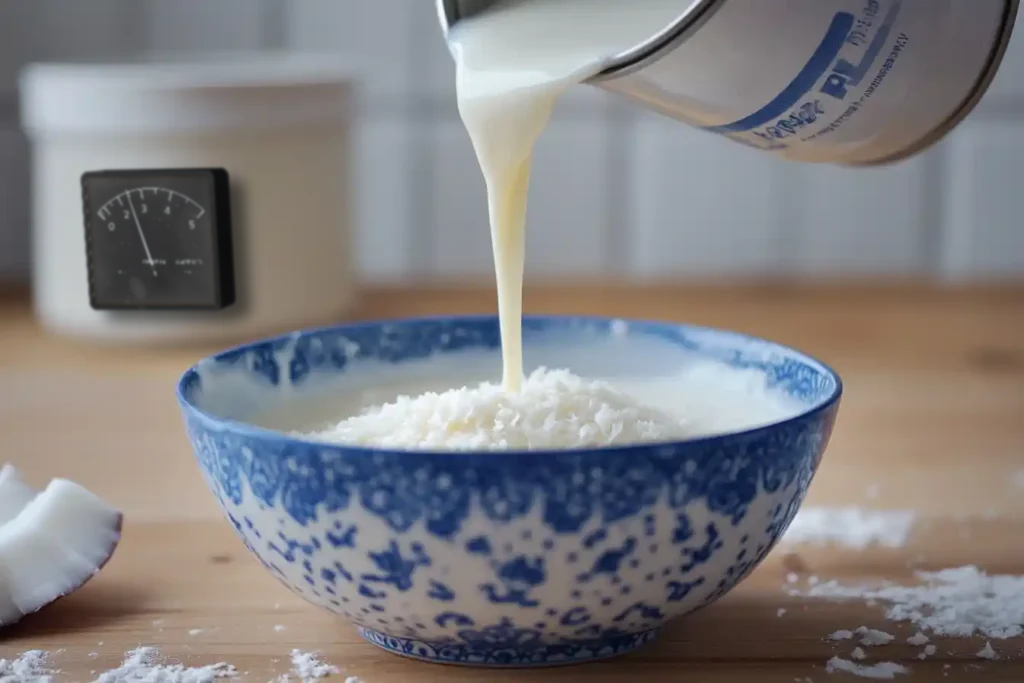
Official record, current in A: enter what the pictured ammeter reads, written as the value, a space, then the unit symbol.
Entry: 2.5 A
